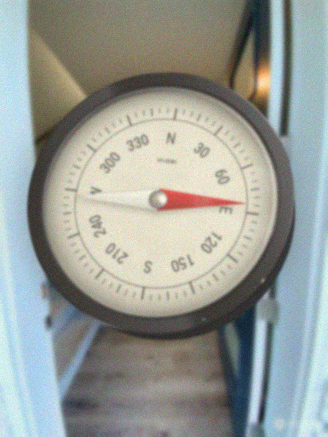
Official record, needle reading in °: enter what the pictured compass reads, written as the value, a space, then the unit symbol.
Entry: 85 °
